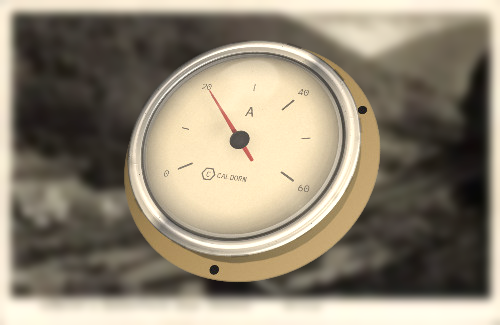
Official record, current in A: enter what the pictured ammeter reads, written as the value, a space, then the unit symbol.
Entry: 20 A
